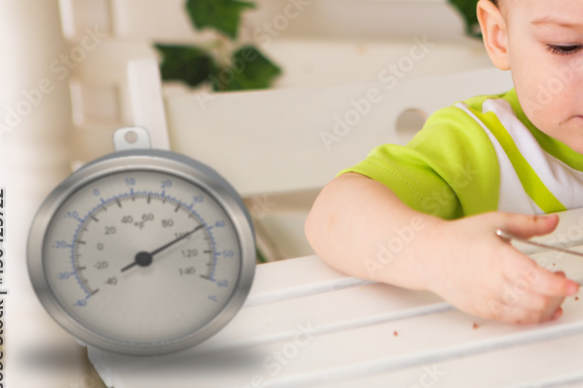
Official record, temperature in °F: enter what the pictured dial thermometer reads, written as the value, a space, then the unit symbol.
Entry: 100 °F
